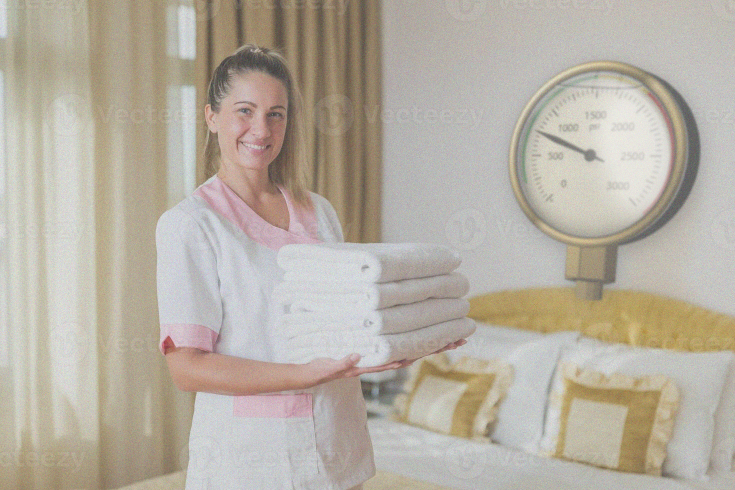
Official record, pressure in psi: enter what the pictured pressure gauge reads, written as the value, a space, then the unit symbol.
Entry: 750 psi
